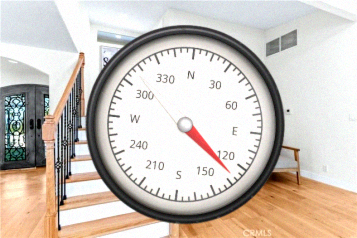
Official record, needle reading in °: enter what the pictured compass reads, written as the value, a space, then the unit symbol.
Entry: 130 °
